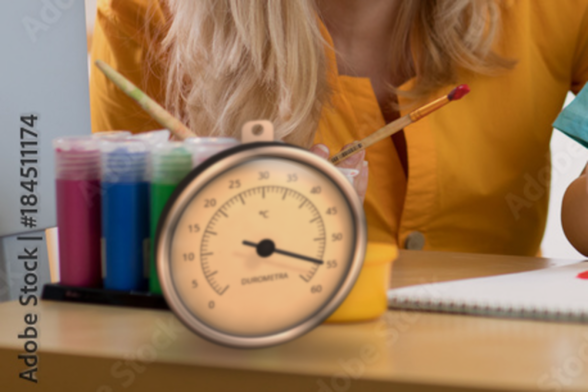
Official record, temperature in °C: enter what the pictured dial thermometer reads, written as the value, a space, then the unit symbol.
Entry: 55 °C
